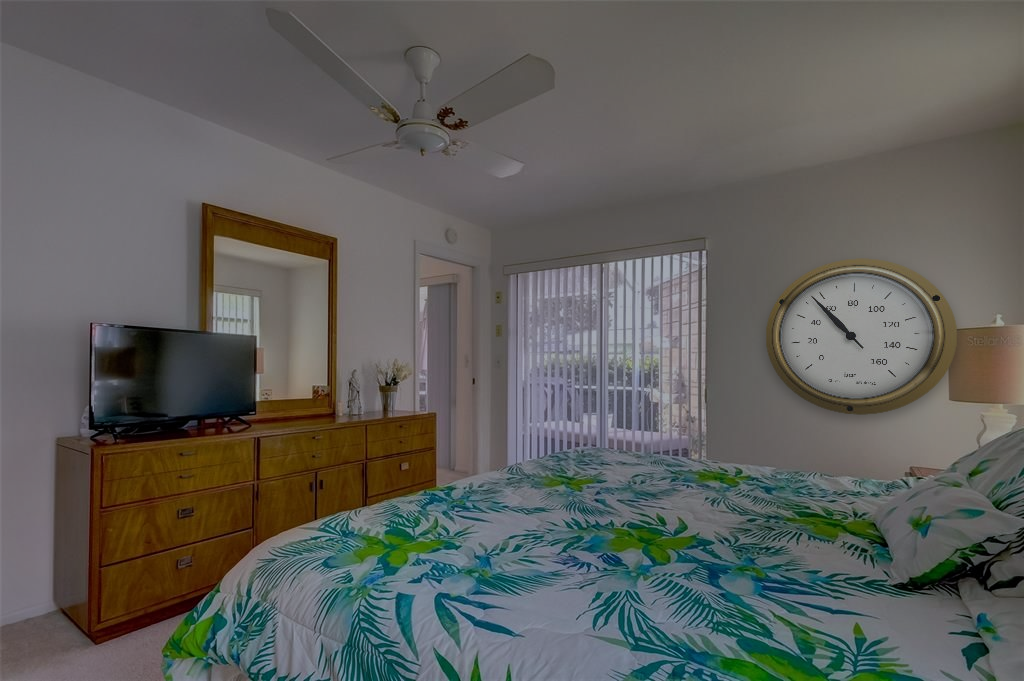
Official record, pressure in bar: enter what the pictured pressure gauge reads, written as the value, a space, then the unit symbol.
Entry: 55 bar
